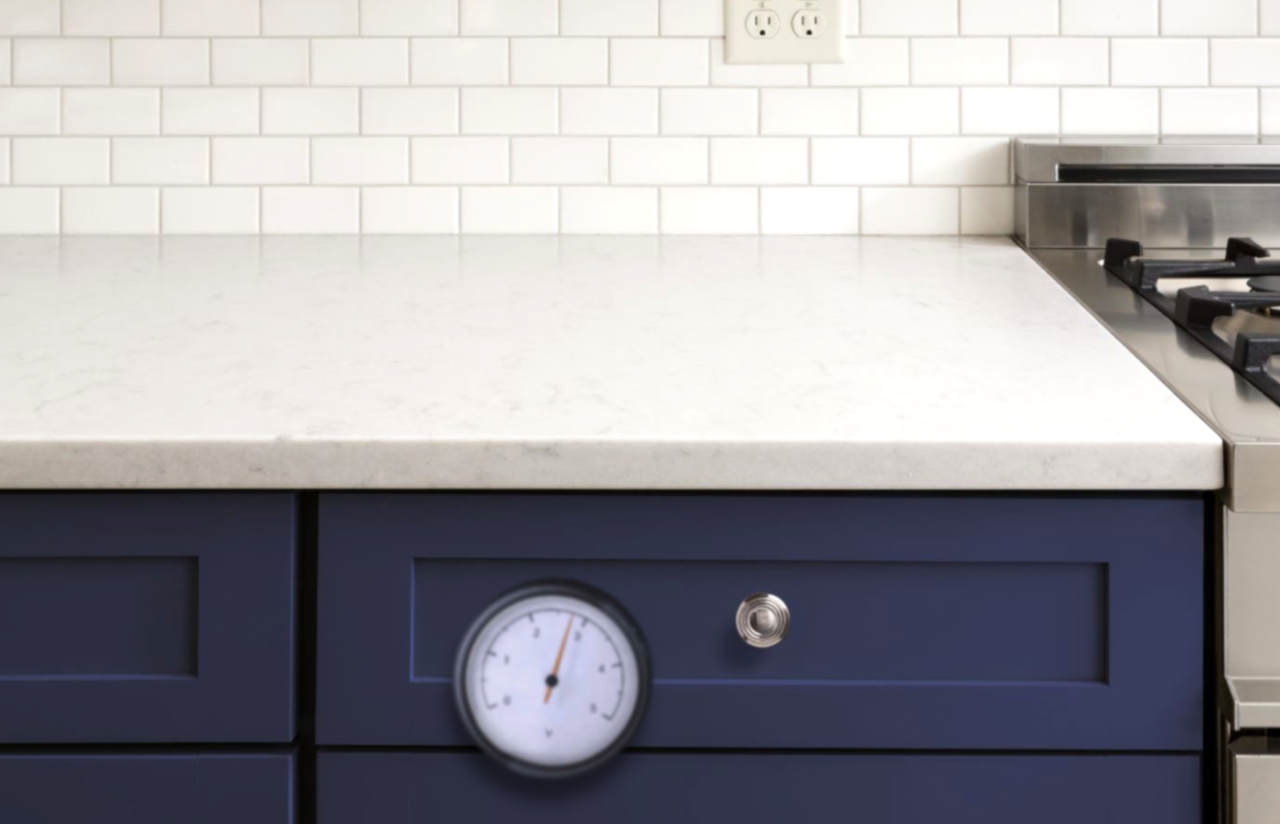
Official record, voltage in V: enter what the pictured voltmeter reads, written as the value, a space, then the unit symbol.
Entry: 2.75 V
